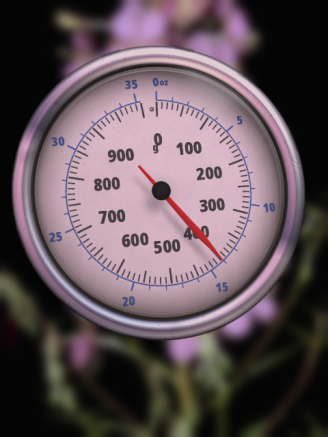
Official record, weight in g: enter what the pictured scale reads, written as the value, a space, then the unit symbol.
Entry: 400 g
